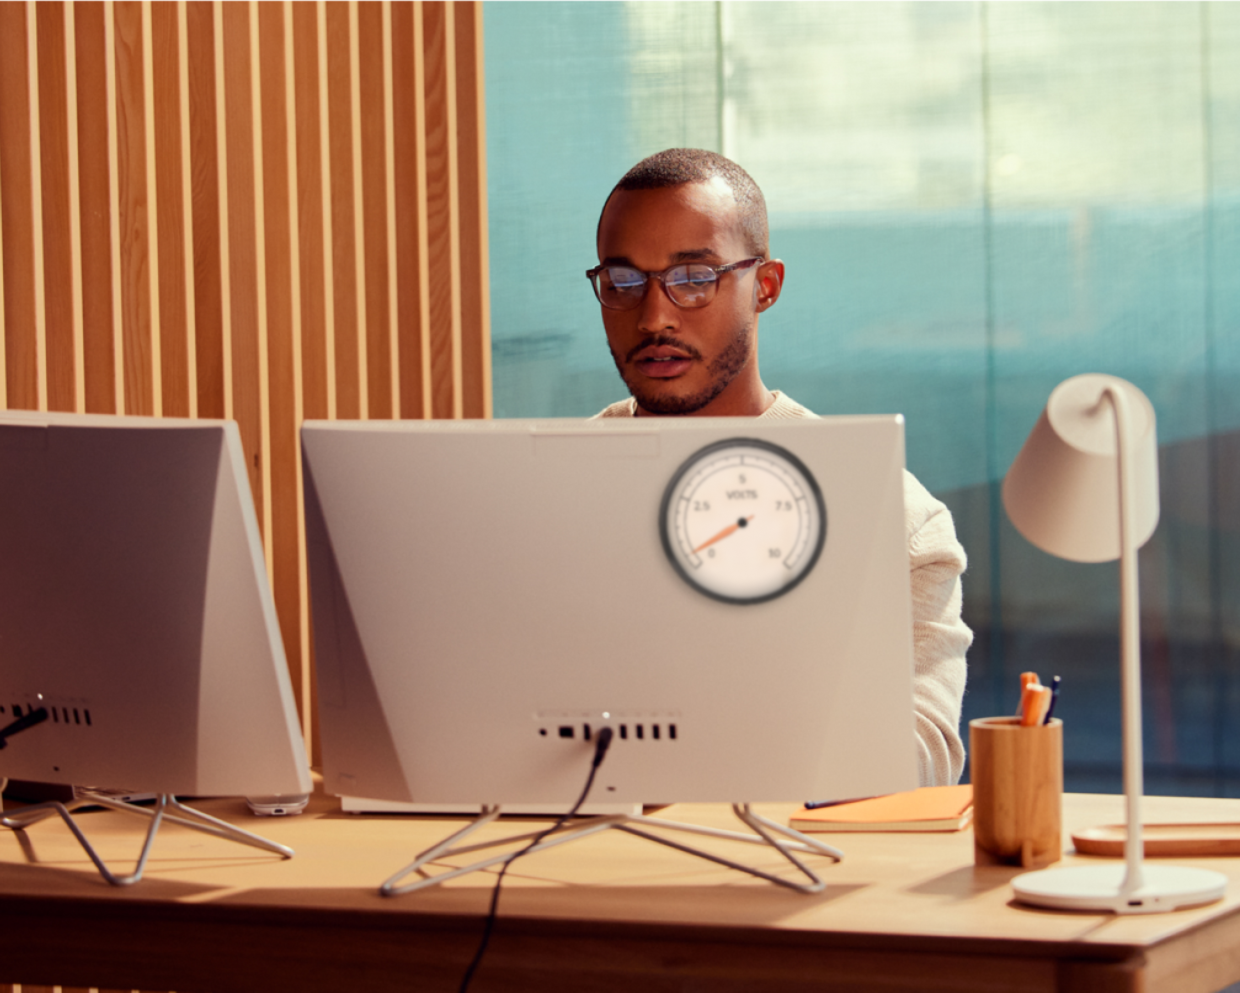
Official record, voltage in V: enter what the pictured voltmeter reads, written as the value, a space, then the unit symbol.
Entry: 0.5 V
